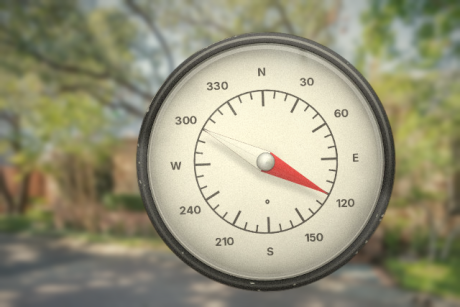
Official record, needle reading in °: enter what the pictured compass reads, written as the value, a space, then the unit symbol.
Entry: 120 °
